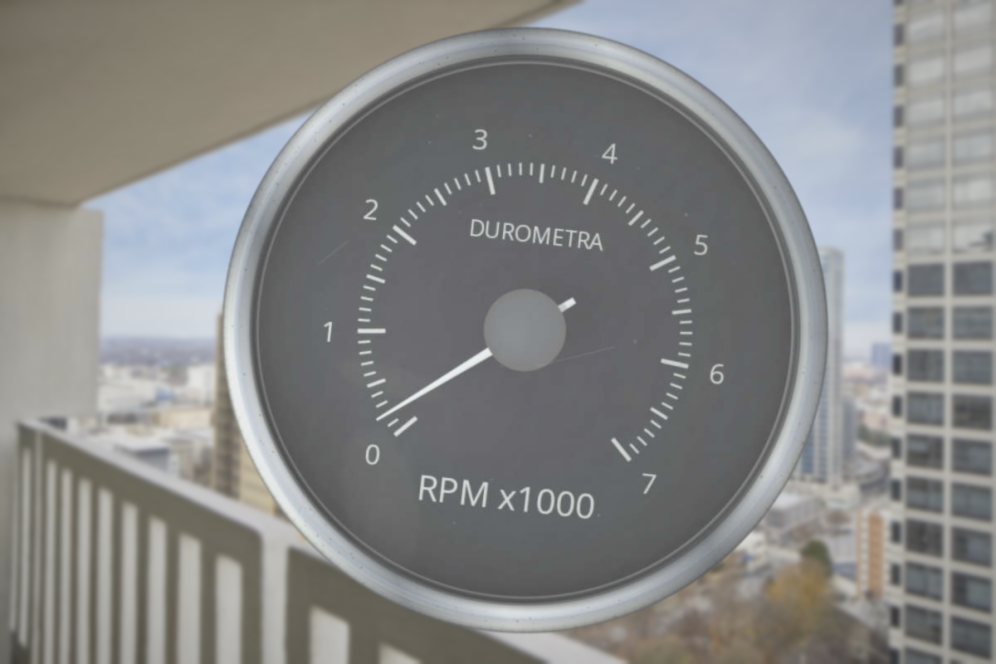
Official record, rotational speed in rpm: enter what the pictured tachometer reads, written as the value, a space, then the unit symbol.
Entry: 200 rpm
